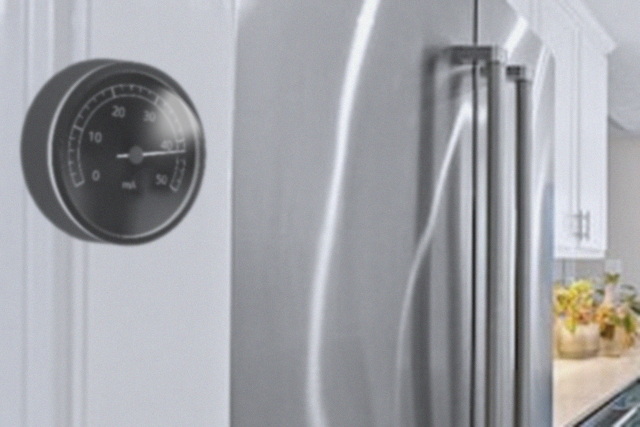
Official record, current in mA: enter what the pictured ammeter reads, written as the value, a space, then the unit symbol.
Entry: 42 mA
